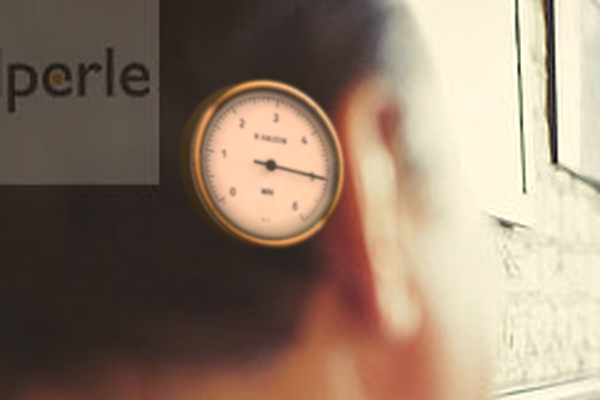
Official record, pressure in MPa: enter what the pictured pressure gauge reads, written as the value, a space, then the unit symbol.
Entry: 5 MPa
